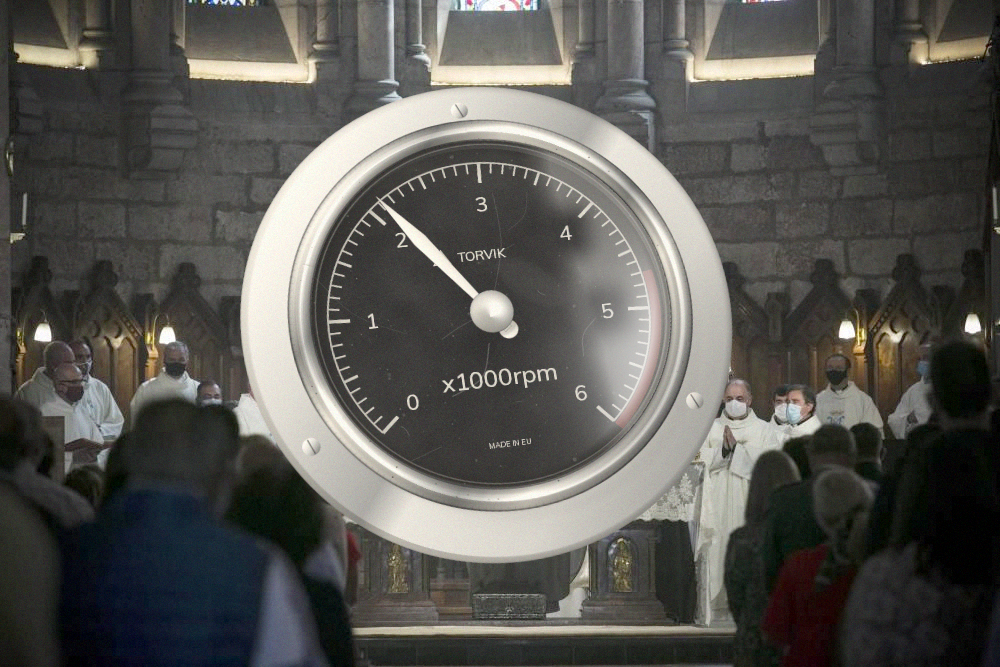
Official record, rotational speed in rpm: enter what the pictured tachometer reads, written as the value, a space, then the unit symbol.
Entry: 2100 rpm
